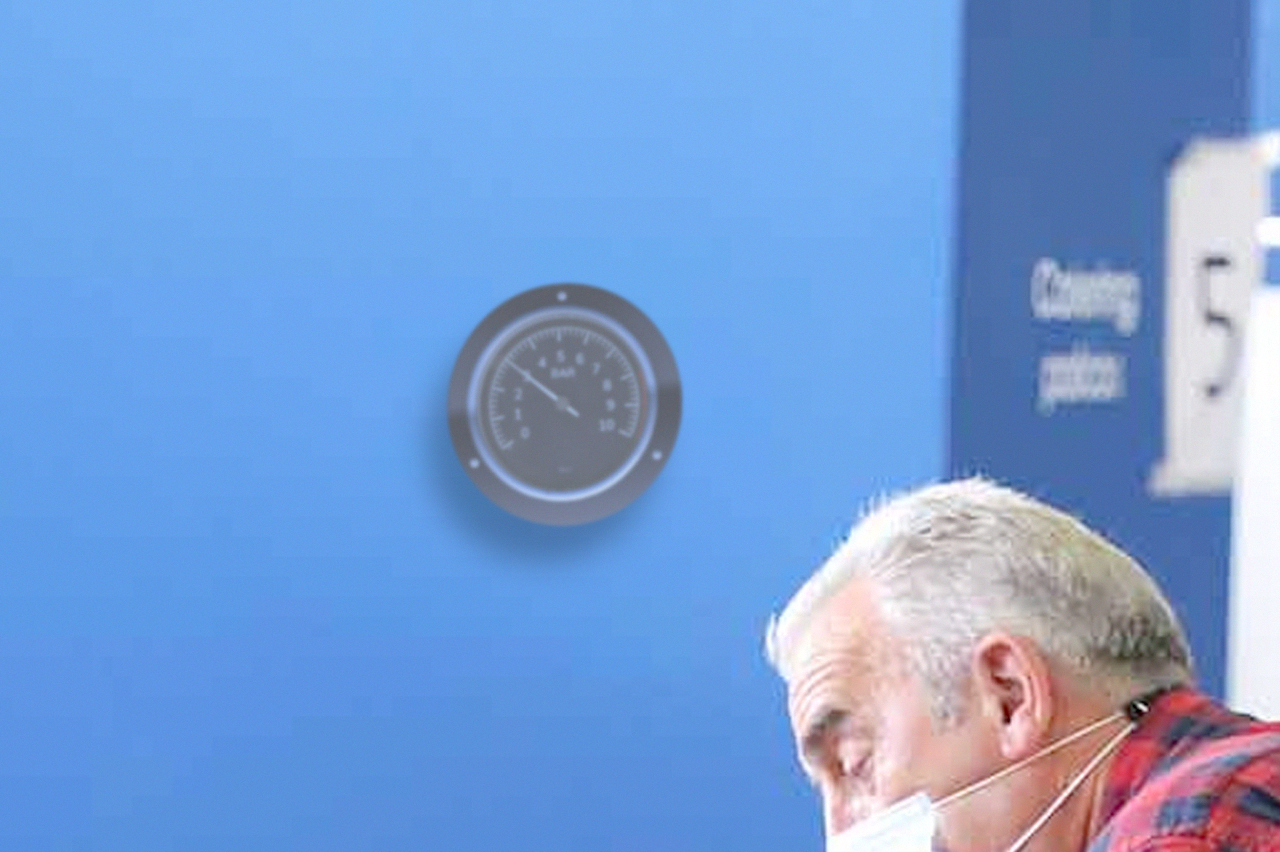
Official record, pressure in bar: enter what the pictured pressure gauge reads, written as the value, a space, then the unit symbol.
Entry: 3 bar
